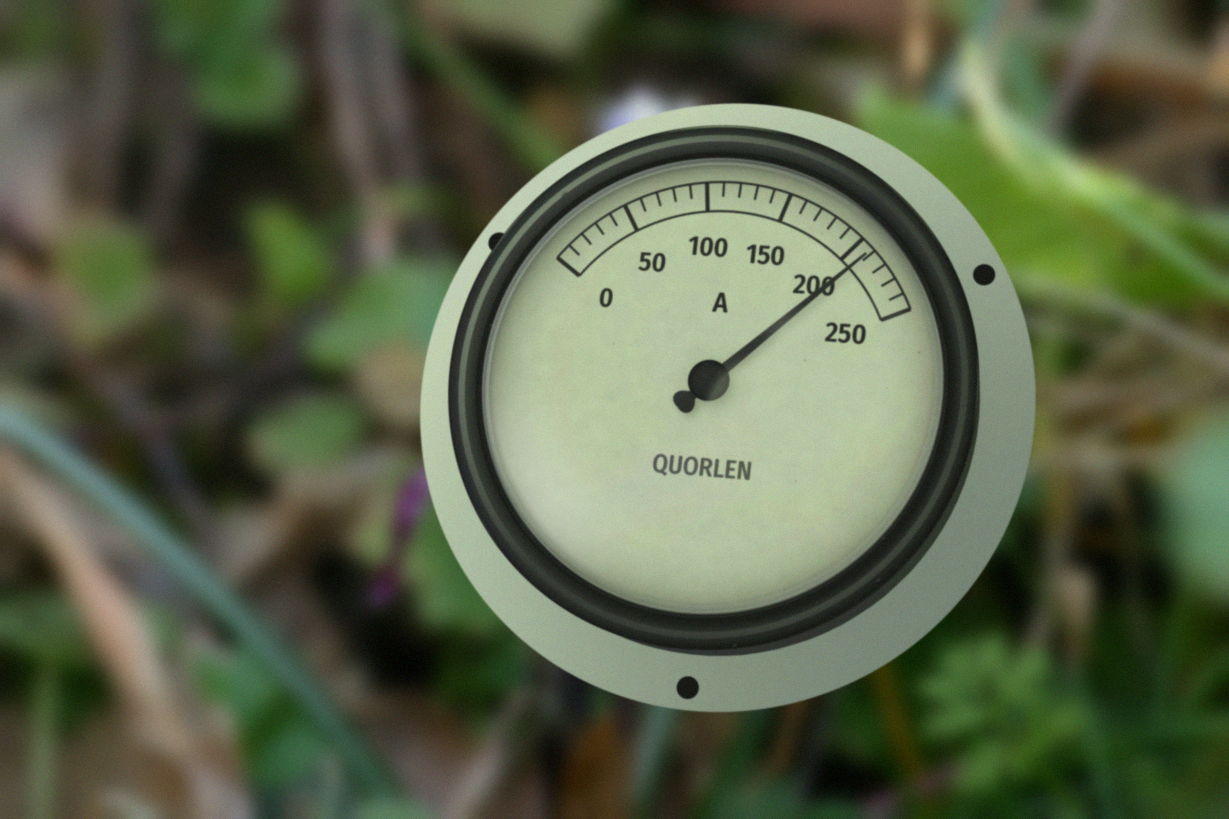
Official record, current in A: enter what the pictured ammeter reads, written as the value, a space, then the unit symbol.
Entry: 210 A
